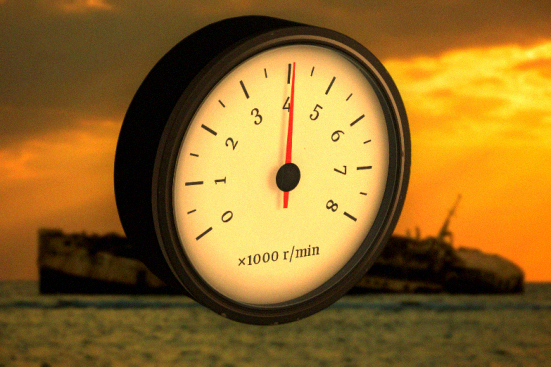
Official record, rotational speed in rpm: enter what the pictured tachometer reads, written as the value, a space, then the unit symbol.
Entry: 4000 rpm
